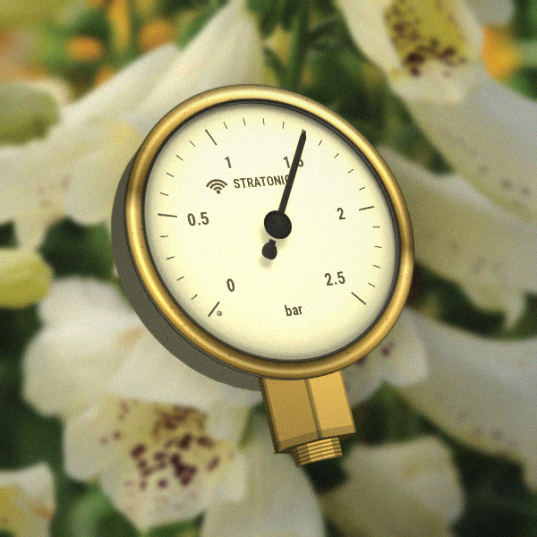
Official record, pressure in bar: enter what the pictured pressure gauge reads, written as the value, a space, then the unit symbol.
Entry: 1.5 bar
